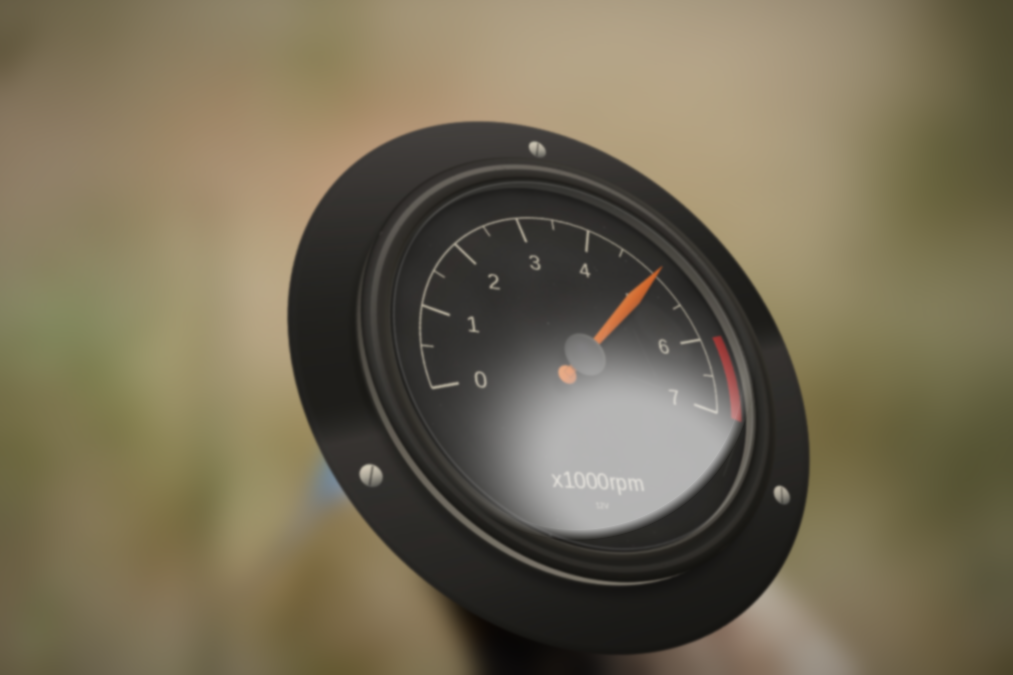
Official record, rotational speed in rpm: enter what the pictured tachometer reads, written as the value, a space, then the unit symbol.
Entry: 5000 rpm
